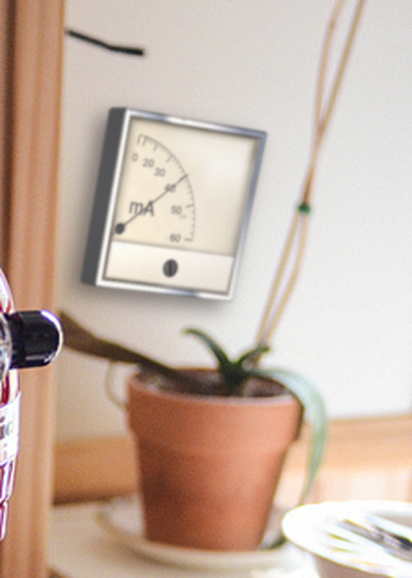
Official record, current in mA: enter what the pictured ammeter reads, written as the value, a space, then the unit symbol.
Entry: 40 mA
